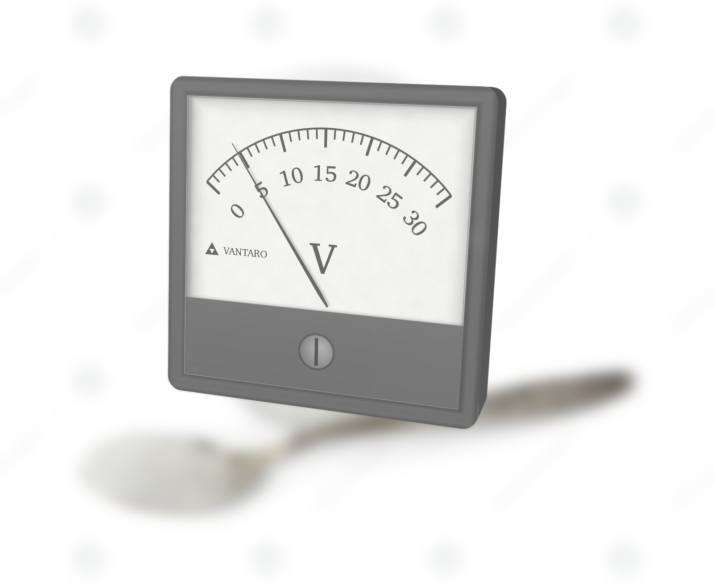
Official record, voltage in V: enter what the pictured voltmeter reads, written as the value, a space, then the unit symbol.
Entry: 5 V
